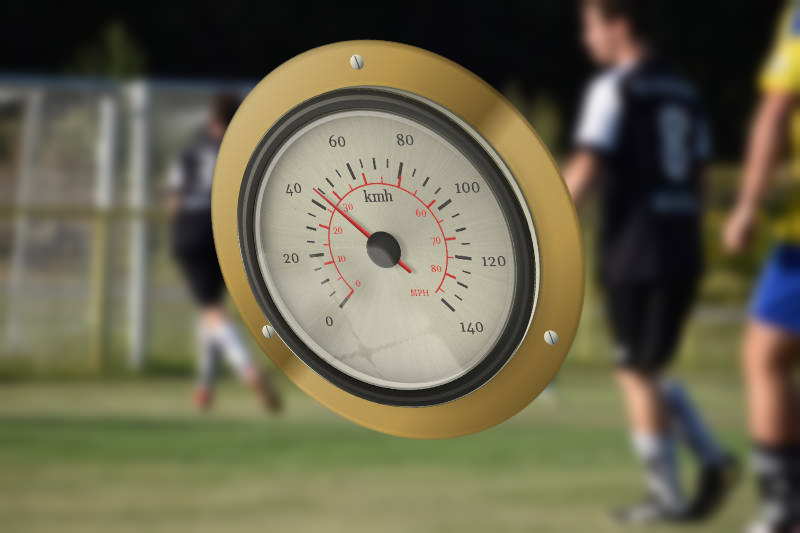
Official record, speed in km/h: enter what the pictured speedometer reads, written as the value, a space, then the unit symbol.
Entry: 45 km/h
